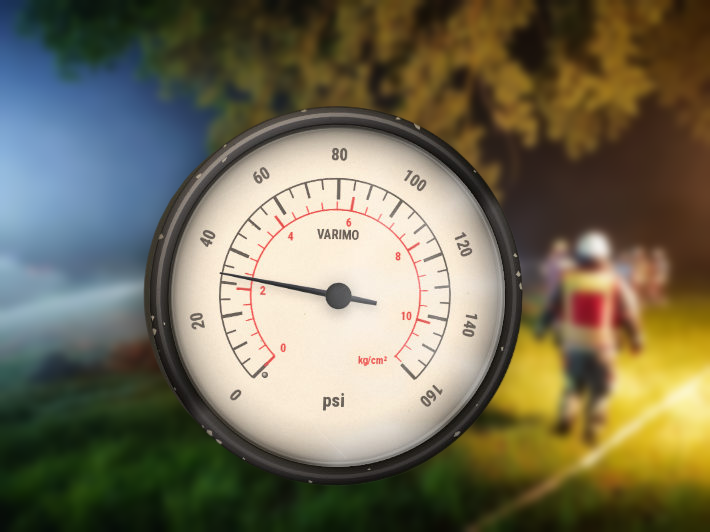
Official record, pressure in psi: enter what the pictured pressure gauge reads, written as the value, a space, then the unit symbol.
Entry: 32.5 psi
